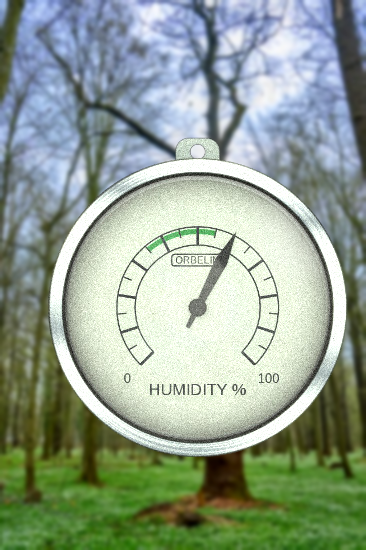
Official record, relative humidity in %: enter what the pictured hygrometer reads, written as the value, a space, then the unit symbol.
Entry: 60 %
